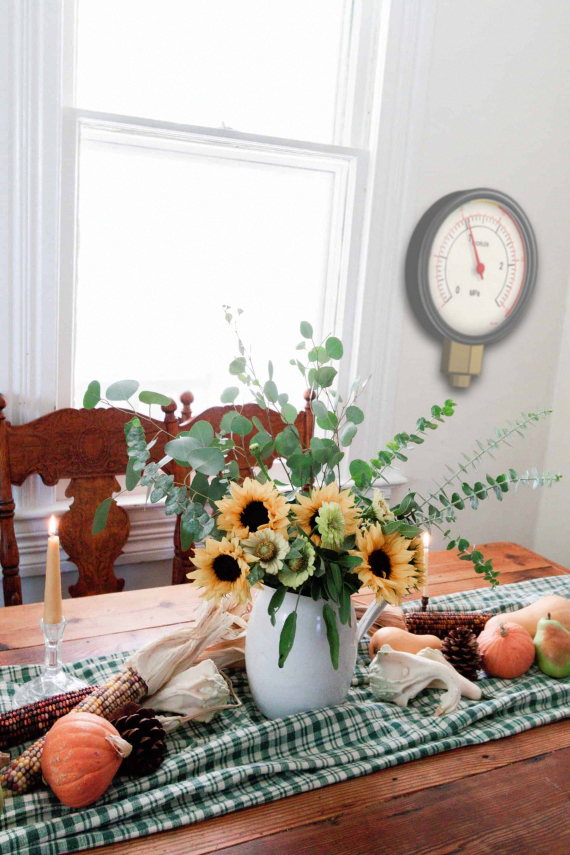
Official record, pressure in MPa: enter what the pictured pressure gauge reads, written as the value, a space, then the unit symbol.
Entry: 1 MPa
